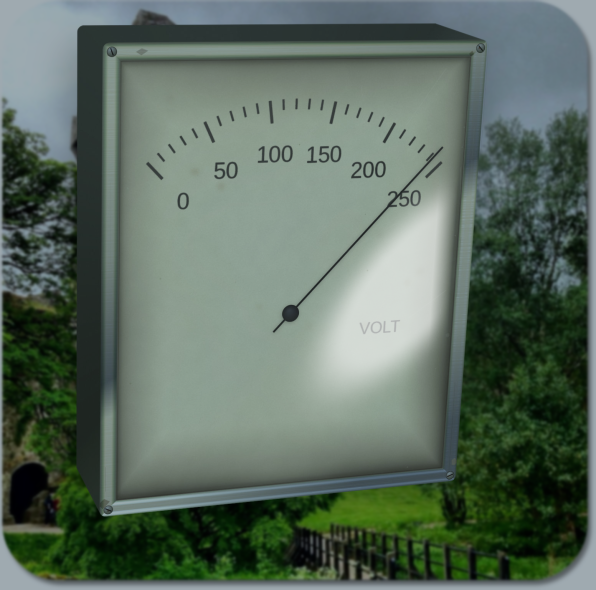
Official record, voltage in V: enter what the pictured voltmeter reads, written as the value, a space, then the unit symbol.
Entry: 240 V
